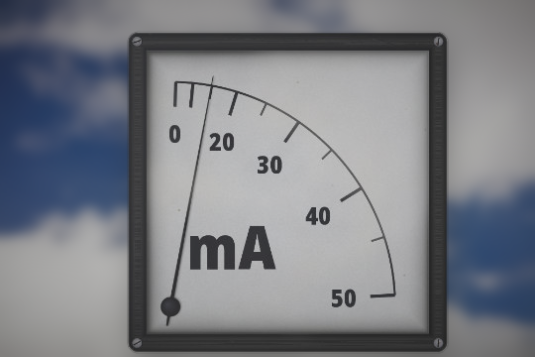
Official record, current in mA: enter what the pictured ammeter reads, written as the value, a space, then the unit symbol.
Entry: 15 mA
